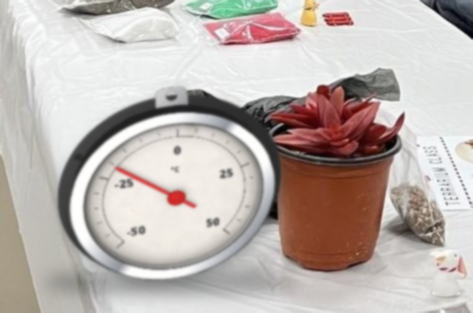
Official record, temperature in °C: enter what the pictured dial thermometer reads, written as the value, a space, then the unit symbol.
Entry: -20 °C
